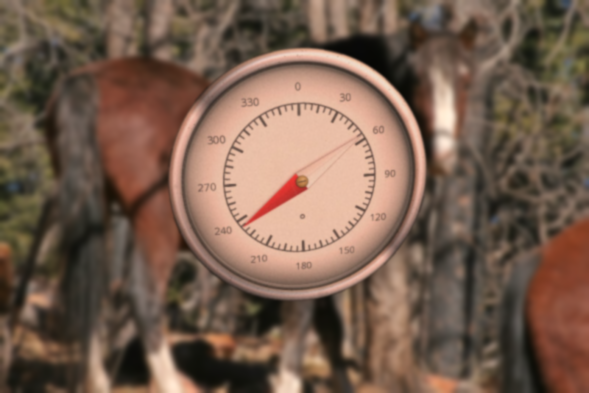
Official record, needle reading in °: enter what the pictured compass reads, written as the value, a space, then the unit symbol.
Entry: 235 °
